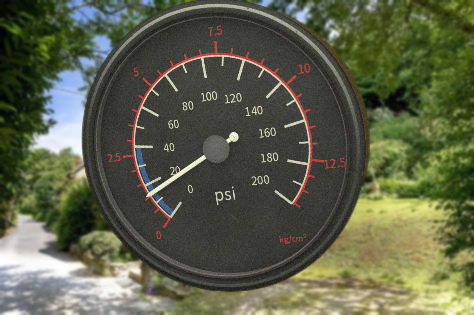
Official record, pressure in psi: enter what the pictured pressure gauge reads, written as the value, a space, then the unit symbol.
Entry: 15 psi
